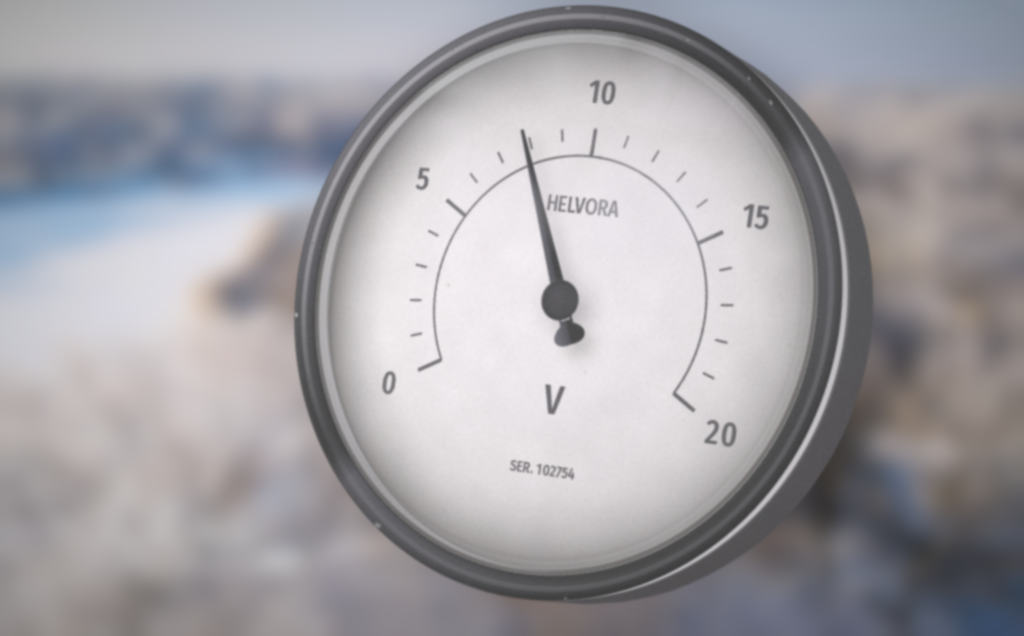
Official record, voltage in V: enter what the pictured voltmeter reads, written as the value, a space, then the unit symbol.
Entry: 8 V
